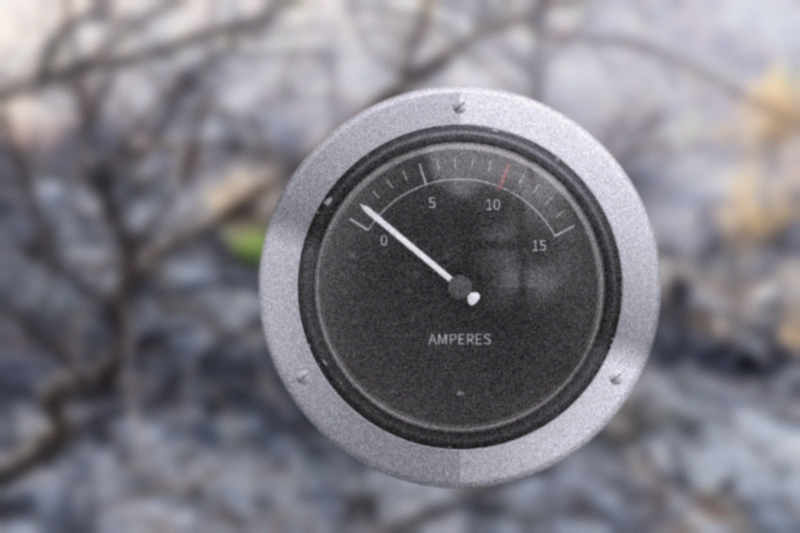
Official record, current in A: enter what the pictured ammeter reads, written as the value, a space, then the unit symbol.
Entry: 1 A
